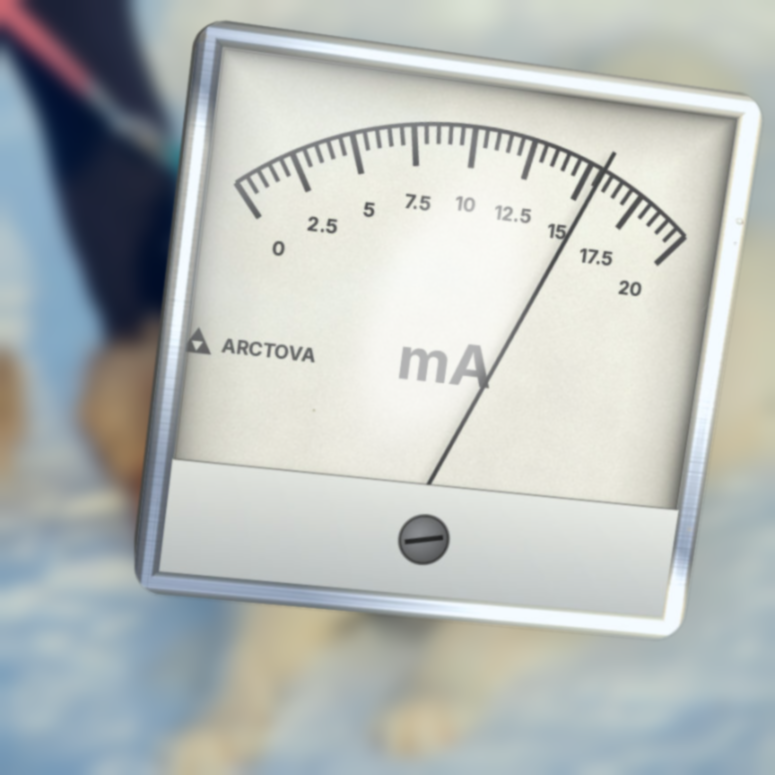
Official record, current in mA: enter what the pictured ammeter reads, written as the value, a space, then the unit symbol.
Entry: 15.5 mA
